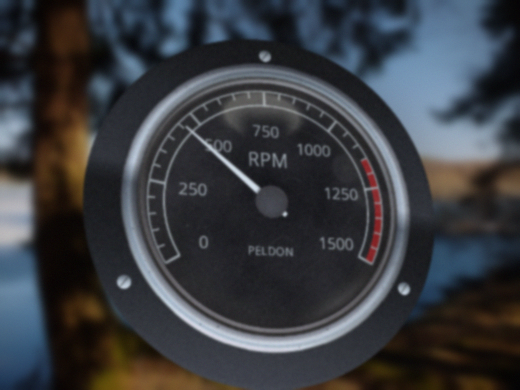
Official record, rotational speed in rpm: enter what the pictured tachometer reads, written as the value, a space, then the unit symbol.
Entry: 450 rpm
